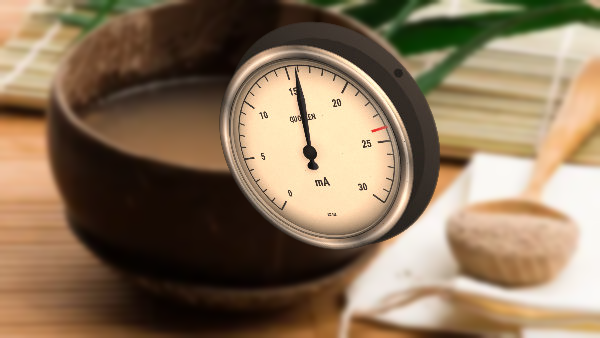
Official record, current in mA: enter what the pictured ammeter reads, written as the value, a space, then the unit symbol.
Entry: 16 mA
